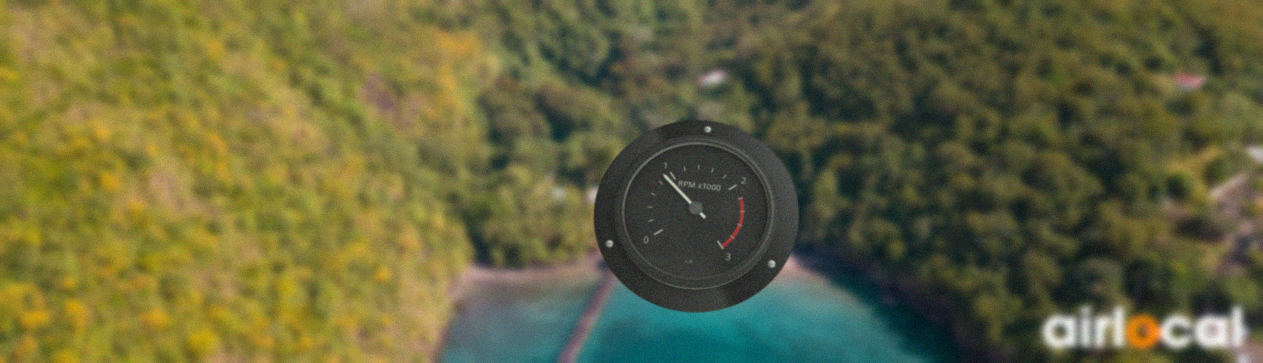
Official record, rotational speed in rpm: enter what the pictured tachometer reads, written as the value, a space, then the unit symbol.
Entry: 900 rpm
